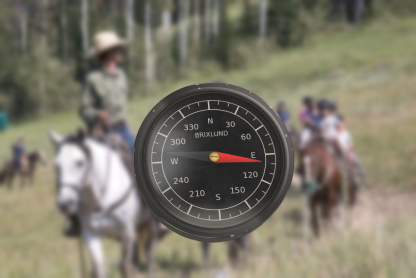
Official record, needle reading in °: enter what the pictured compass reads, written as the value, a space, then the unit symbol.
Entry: 100 °
